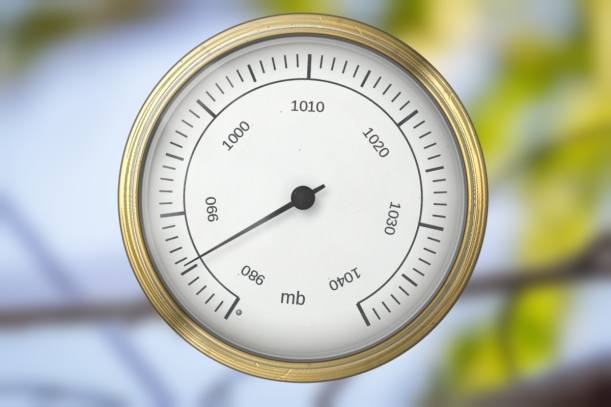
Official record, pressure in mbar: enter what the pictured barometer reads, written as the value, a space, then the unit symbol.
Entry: 985.5 mbar
